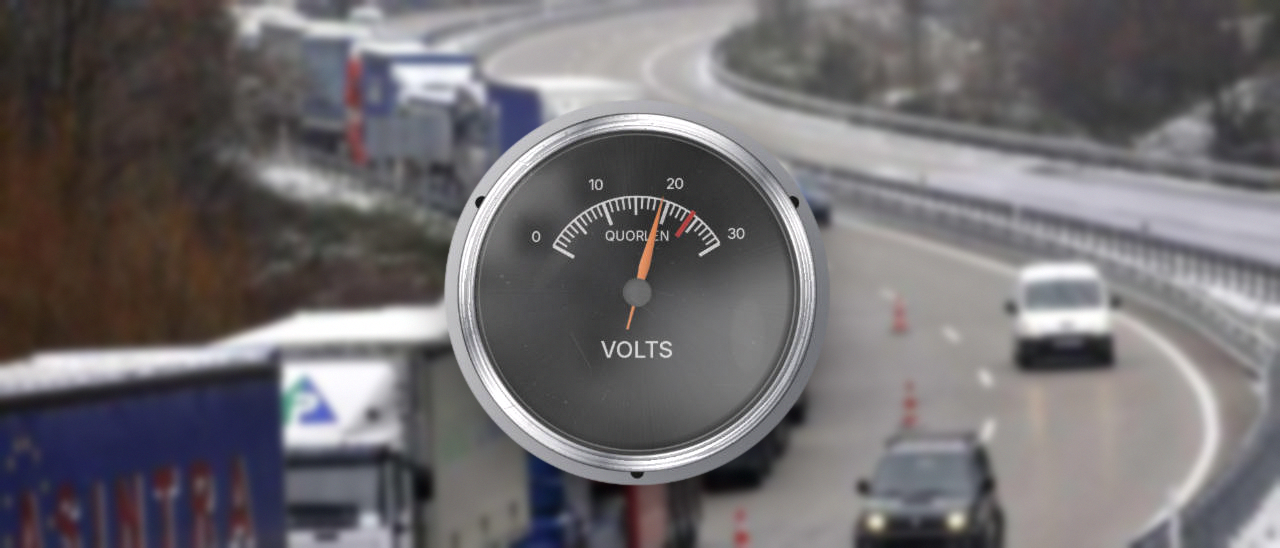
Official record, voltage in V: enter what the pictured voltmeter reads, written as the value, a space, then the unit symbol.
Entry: 19 V
